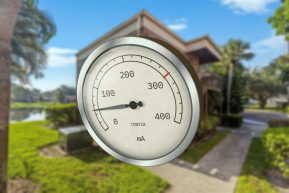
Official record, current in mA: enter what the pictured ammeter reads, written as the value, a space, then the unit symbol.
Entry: 50 mA
